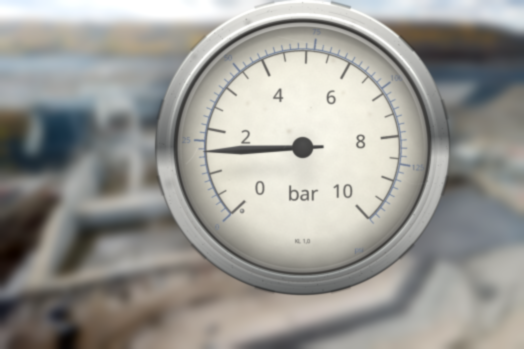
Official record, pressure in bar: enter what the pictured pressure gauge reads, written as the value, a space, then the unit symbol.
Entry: 1.5 bar
